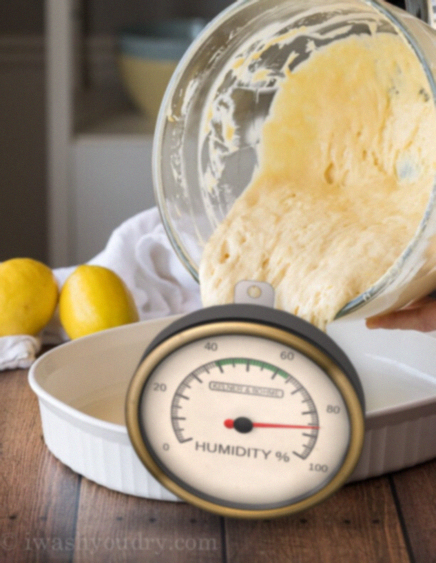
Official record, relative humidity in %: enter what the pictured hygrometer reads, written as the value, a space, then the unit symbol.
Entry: 85 %
